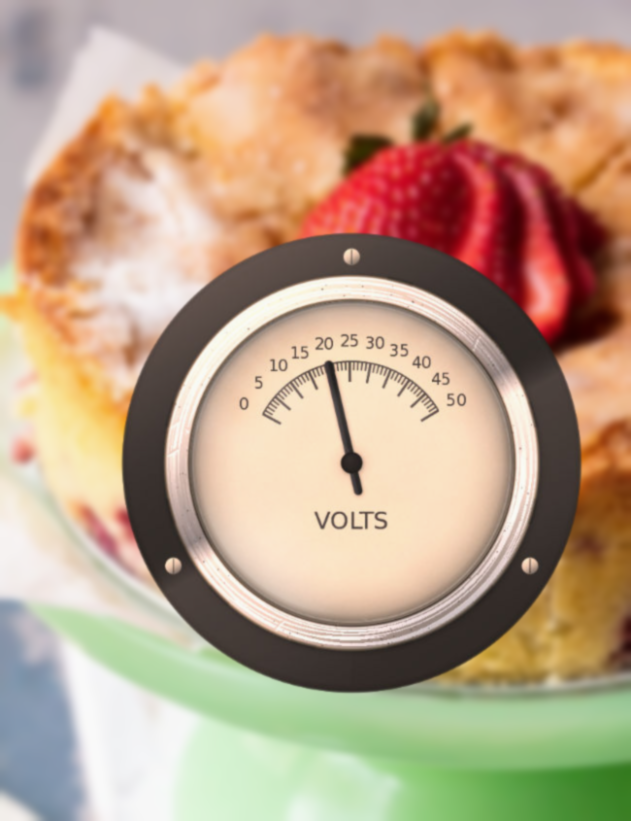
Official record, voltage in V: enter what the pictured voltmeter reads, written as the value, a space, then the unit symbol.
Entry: 20 V
